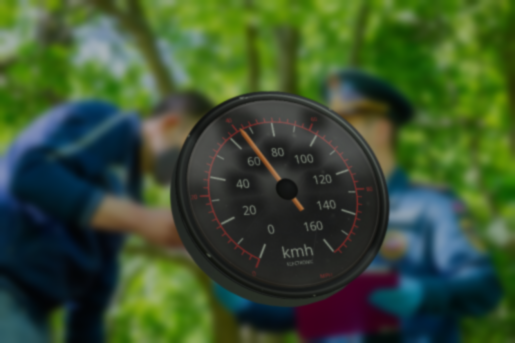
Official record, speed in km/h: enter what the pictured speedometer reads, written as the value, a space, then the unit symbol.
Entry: 65 km/h
